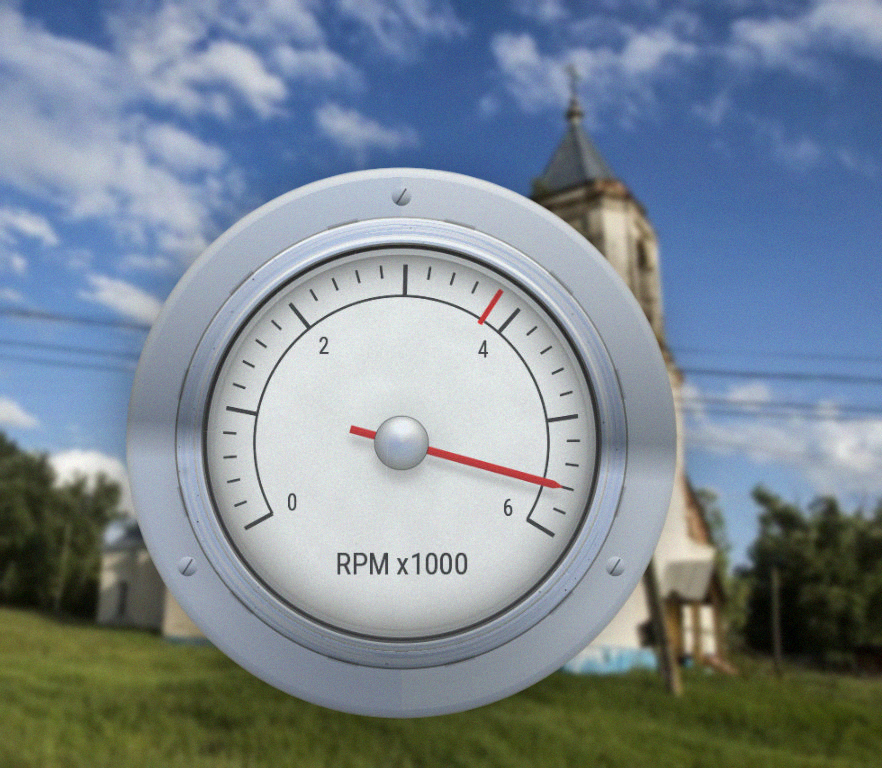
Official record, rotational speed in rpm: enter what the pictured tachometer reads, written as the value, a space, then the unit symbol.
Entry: 5600 rpm
